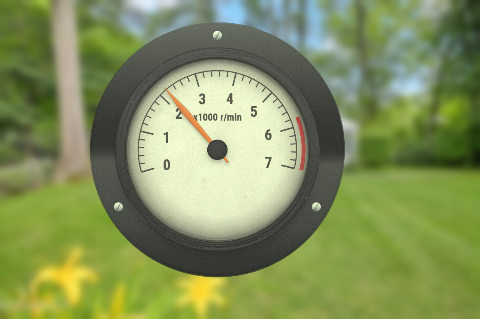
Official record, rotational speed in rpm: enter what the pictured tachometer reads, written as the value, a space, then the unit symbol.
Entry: 2200 rpm
